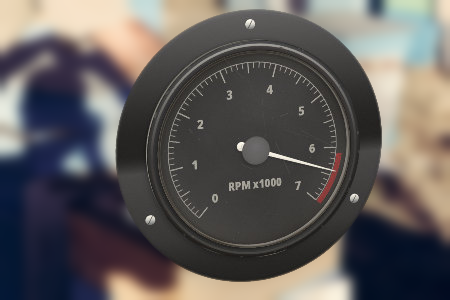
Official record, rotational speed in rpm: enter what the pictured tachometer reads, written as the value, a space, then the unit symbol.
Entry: 6400 rpm
